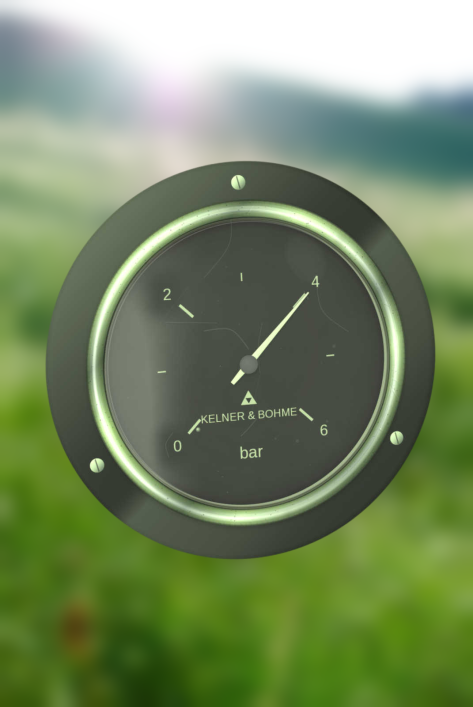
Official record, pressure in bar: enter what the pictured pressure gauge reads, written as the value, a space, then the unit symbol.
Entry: 4 bar
